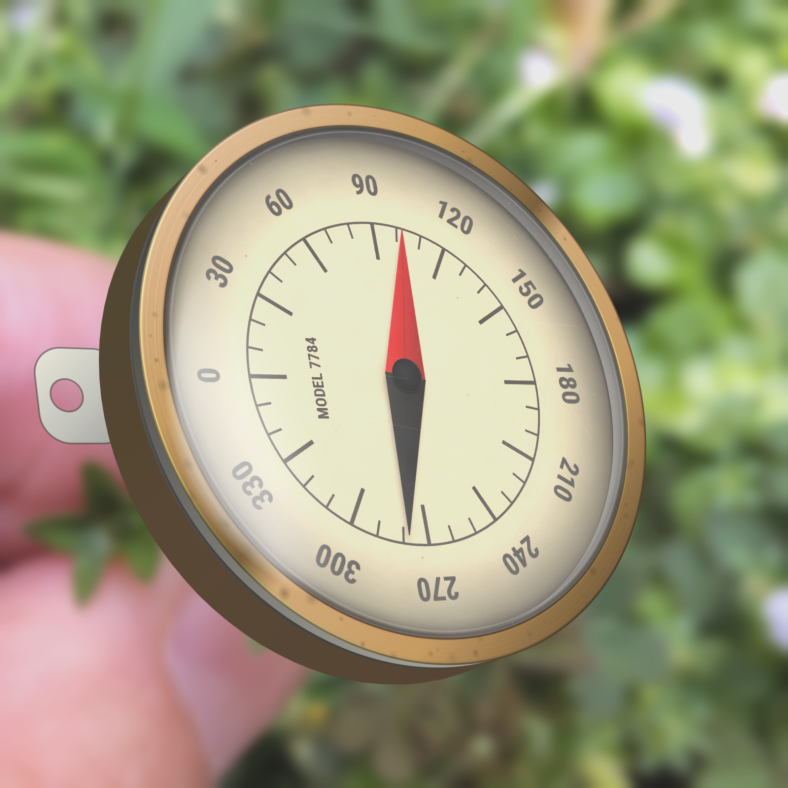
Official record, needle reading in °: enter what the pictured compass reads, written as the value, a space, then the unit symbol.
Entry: 100 °
